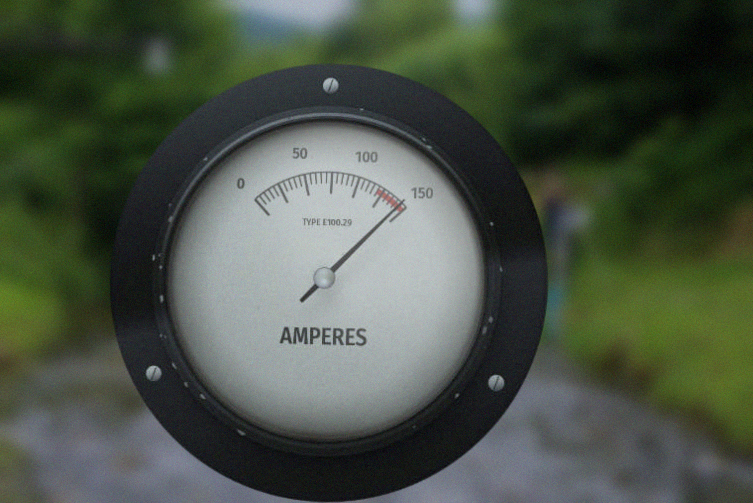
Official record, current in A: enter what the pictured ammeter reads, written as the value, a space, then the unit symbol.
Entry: 145 A
